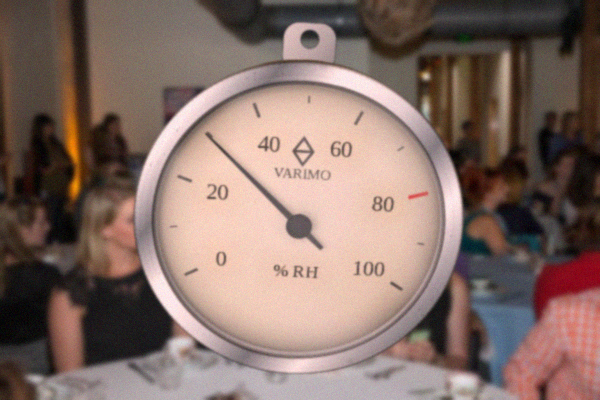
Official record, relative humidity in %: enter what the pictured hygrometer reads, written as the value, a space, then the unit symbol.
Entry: 30 %
